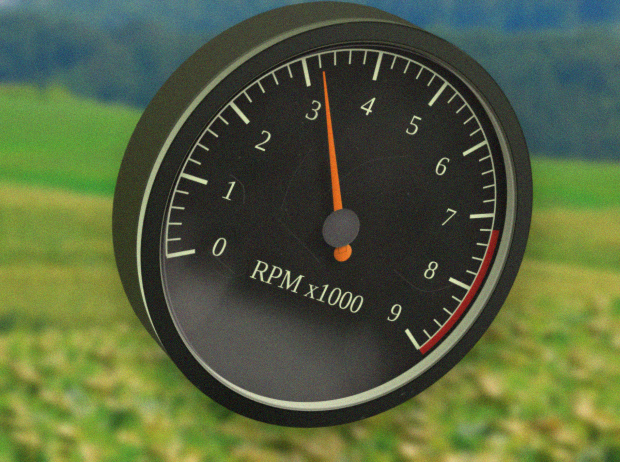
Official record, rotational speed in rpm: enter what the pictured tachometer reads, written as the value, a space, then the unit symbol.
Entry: 3200 rpm
